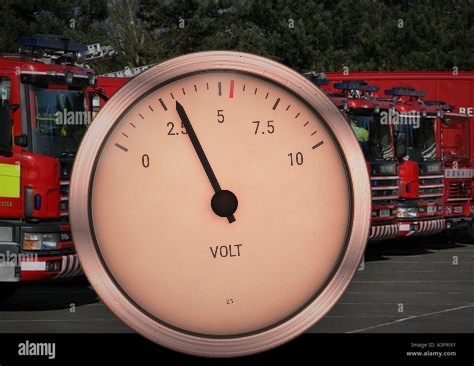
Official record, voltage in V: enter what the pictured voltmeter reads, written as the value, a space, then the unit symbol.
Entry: 3 V
